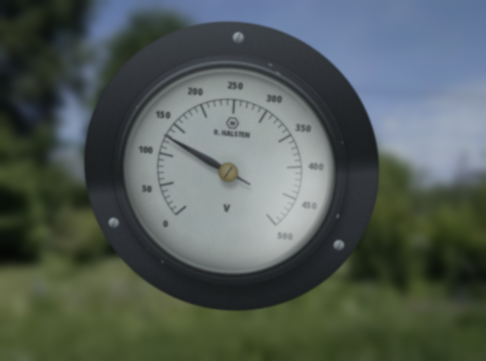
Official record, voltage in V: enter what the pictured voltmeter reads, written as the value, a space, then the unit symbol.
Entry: 130 V
